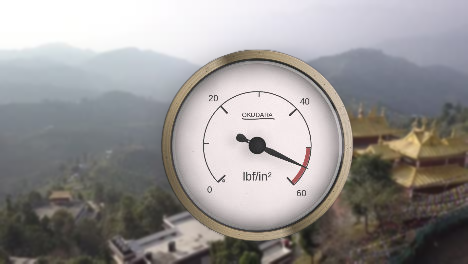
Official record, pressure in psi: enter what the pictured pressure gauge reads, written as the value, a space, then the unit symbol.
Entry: 55 psi
